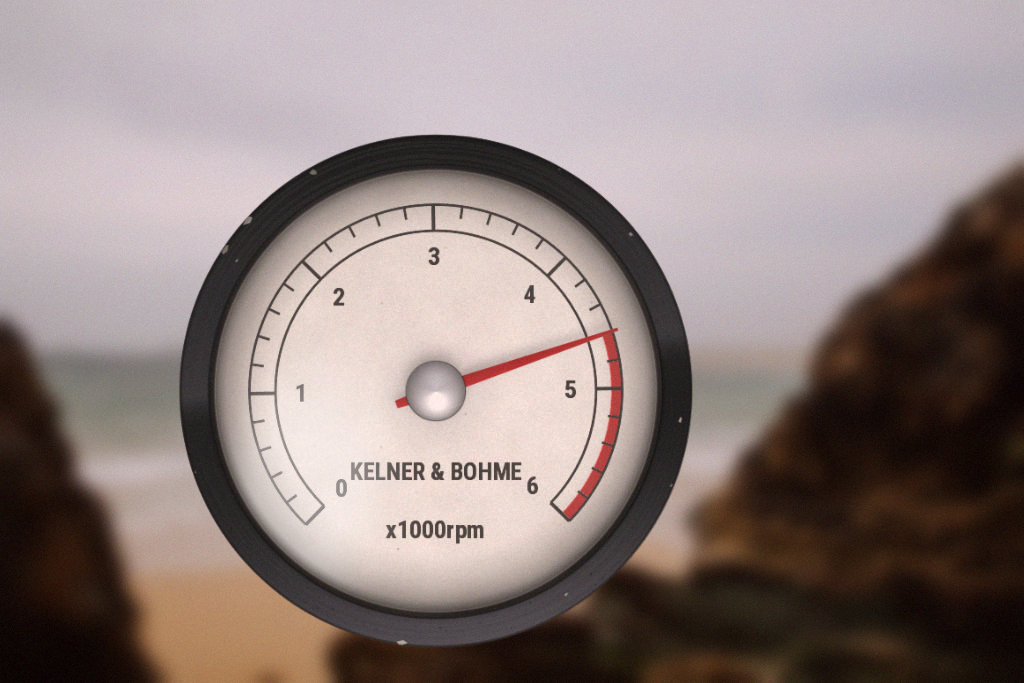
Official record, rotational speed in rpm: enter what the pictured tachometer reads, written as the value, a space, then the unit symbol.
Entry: 4600 rpm
